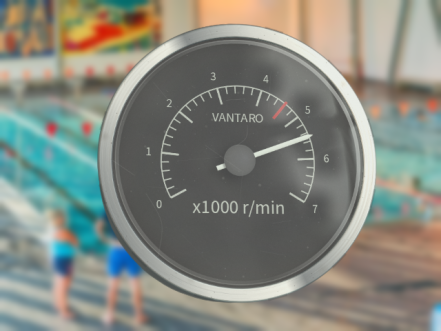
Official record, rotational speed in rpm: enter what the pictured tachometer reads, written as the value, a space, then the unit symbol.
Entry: 5500 rpm
